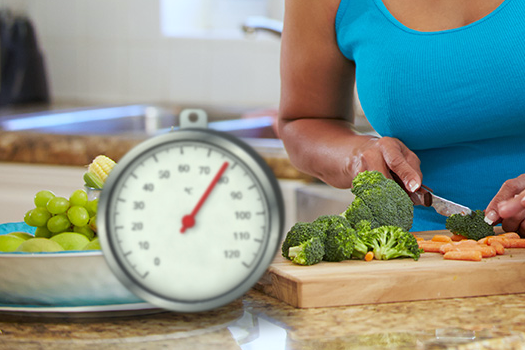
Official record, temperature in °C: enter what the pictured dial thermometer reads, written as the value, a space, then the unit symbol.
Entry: 77.5 °C
